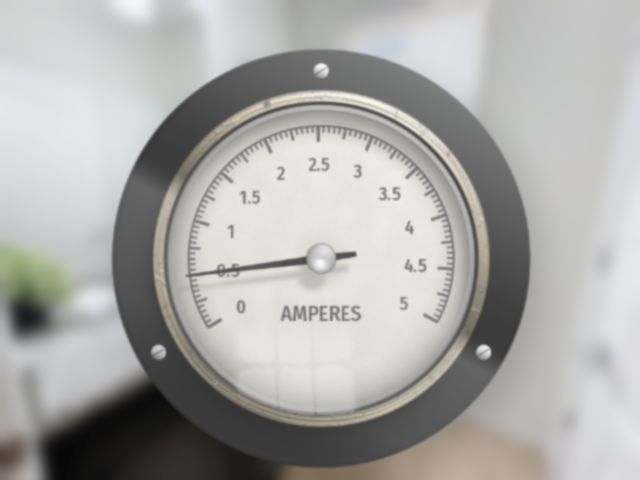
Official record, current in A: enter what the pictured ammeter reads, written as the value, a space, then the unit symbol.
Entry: 0.5 A
